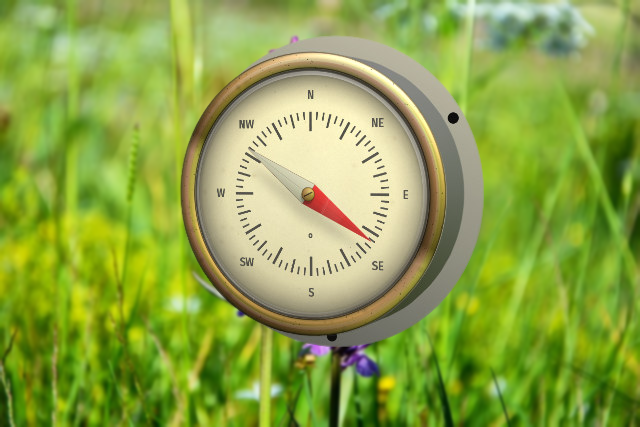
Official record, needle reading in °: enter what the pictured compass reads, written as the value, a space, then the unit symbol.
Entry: 125 °
